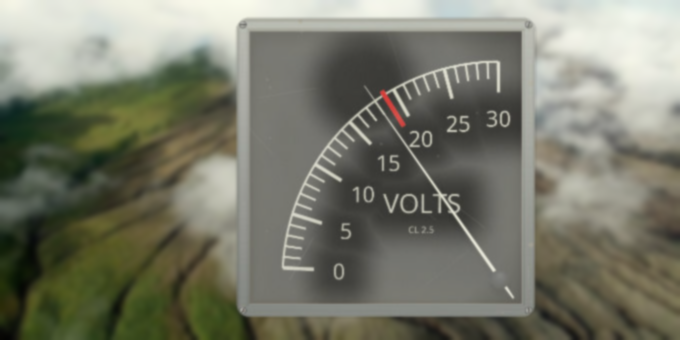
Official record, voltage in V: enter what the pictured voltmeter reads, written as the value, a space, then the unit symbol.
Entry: 18 V
